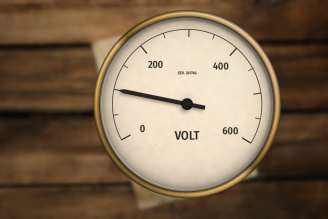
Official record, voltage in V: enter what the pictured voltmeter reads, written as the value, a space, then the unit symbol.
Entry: 100 V
